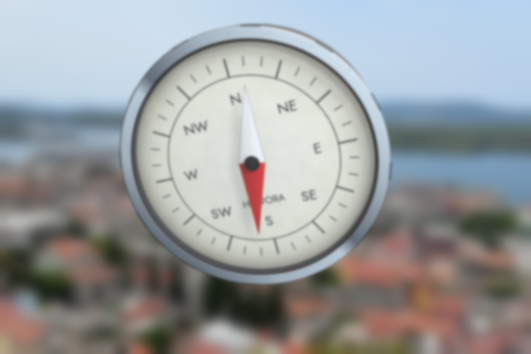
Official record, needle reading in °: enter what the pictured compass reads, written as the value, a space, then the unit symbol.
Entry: 190 °
